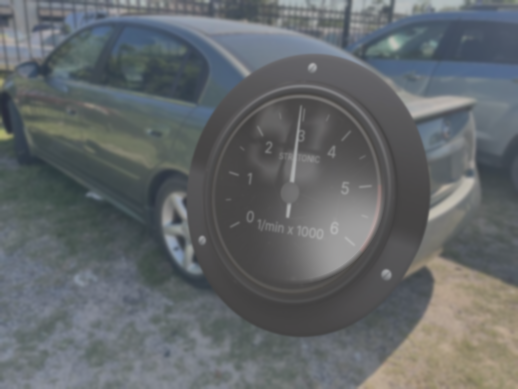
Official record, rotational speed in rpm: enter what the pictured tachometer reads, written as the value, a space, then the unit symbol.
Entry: 3000 rpm
